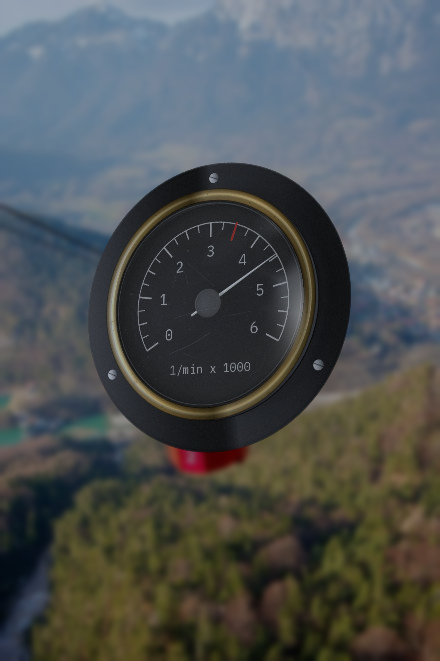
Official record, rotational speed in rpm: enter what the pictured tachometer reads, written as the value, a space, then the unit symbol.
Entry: 4500 rpm
